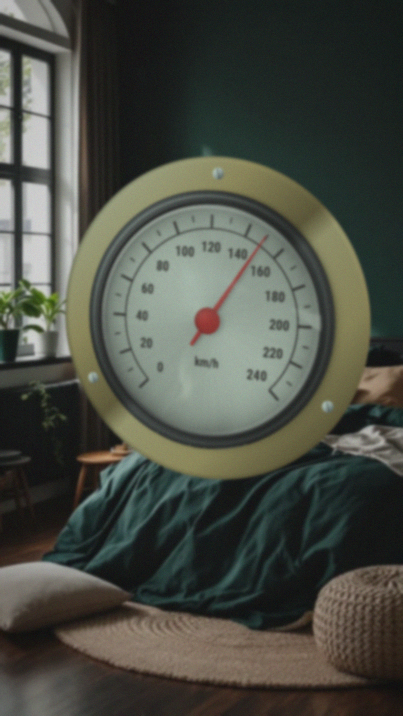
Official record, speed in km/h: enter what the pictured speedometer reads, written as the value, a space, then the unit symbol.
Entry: 150 km/h
